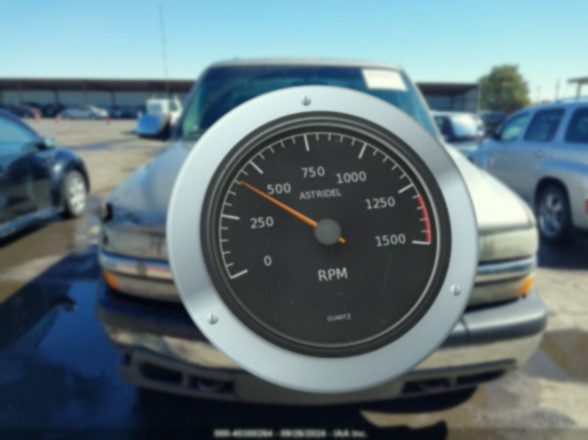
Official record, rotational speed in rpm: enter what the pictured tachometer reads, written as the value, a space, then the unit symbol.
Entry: 400 rpm
